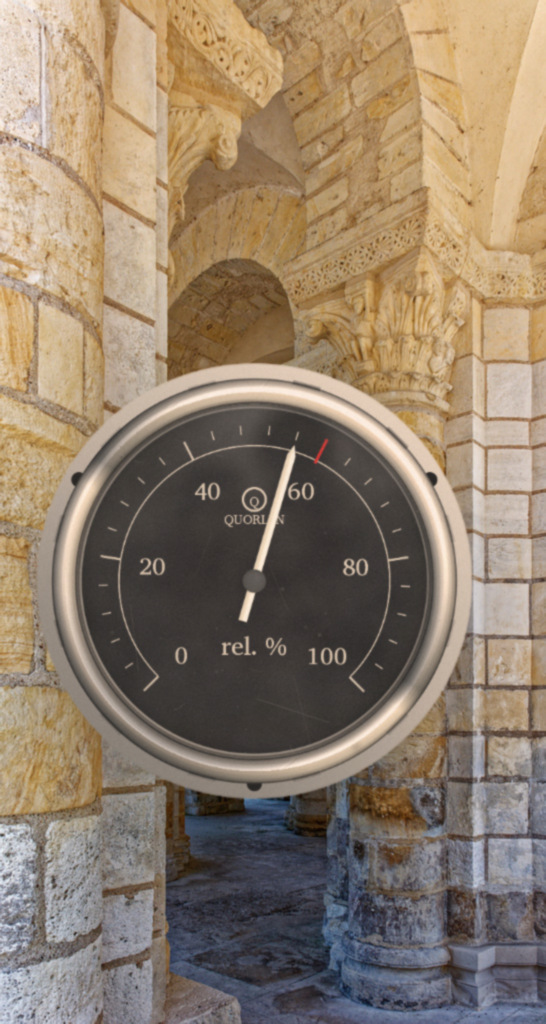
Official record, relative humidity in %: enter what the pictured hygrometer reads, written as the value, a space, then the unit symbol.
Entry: 56 %
